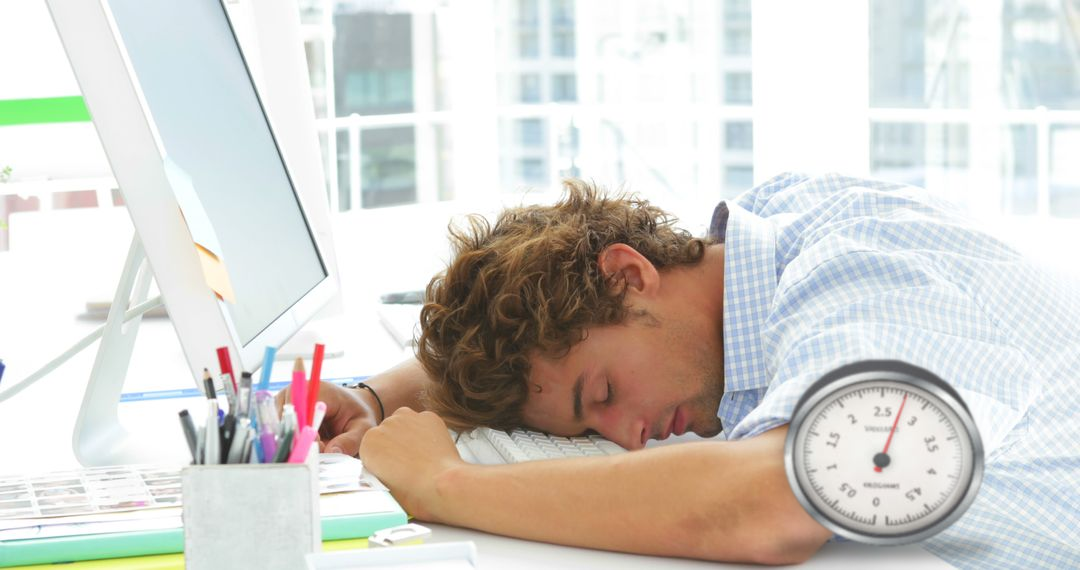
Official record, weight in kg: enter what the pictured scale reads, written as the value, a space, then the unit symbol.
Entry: 2.75 kg
